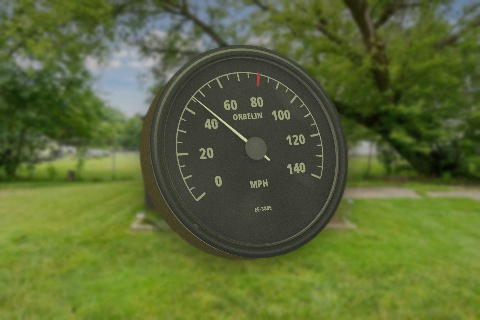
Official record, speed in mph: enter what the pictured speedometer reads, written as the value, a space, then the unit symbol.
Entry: 45 mph
